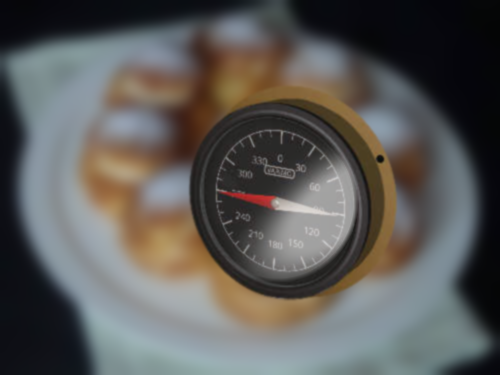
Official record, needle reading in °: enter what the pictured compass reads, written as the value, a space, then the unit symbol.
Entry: 270 °
